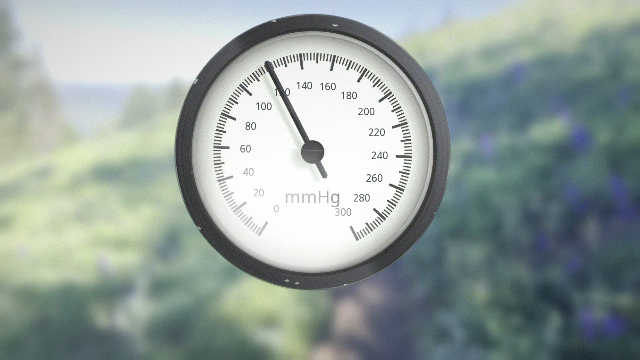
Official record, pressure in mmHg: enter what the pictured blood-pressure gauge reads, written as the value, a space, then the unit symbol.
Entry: 120 mmHg
